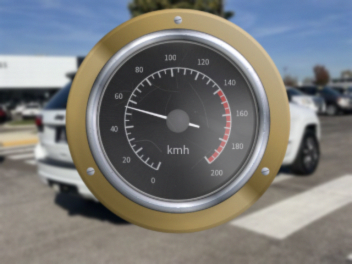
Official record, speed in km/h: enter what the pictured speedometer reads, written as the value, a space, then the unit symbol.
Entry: 55 km/h
